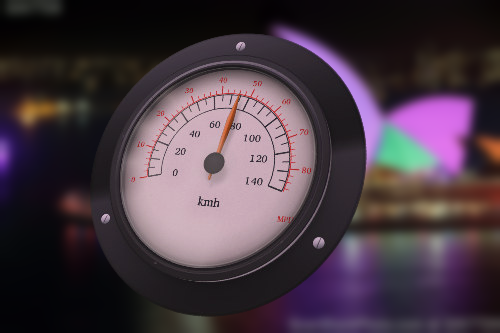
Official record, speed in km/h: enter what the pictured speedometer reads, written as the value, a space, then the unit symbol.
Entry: 75 km/h
